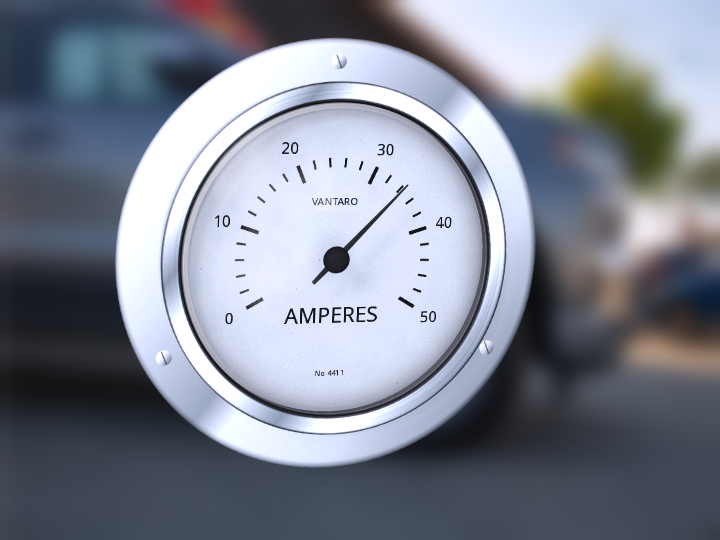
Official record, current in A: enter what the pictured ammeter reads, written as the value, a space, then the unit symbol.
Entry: 34 A
